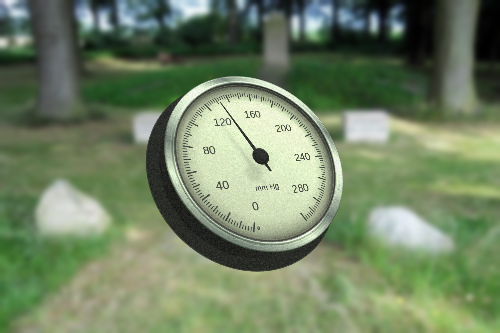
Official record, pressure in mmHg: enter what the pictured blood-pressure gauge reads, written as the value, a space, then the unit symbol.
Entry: 130 mmHg
